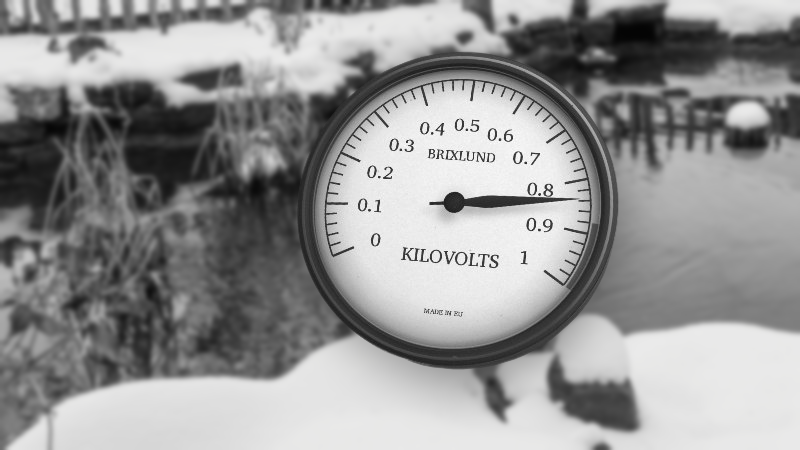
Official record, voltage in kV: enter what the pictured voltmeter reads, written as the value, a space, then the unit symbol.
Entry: 0.84 kV
